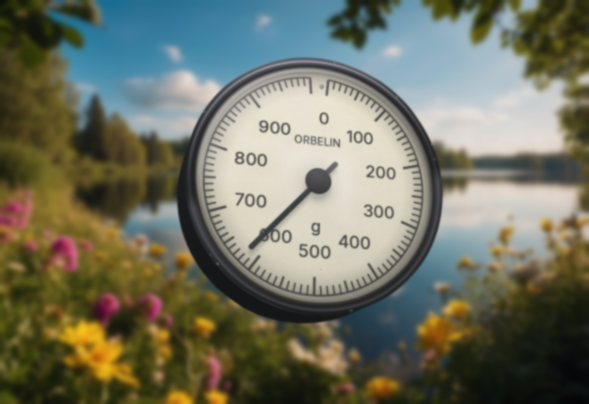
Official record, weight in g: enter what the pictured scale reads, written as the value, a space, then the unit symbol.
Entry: 620 g
